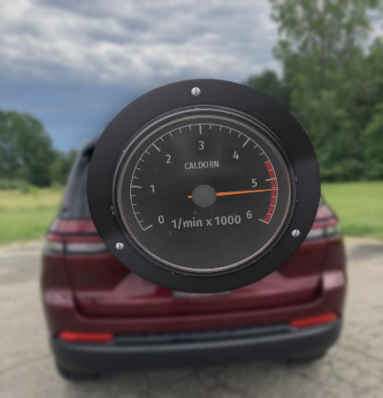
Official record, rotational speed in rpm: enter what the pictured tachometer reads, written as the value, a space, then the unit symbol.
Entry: 5200 rpm
